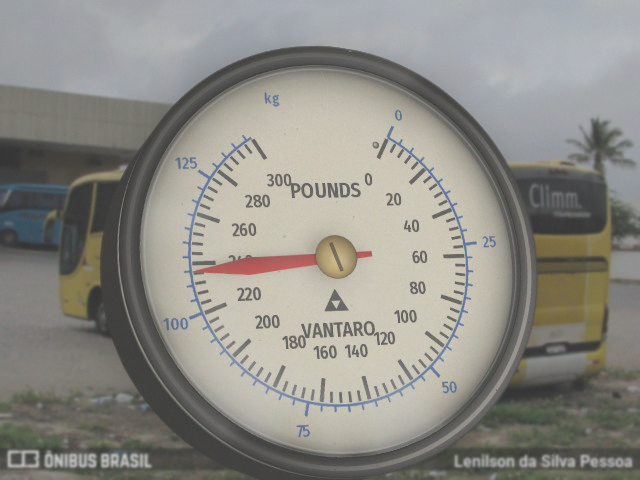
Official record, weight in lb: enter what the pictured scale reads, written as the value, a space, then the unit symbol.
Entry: 236 lb
